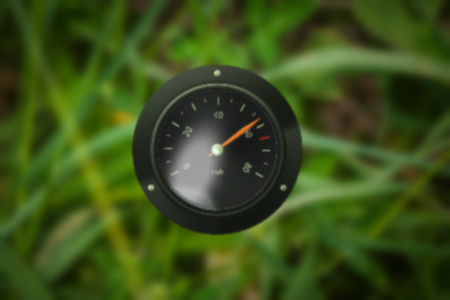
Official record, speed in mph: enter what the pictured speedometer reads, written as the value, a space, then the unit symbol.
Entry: 57.5 mph
